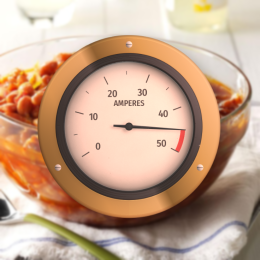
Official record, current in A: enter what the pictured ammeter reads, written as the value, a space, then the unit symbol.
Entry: 45 A
